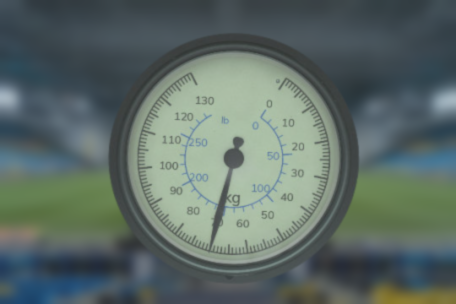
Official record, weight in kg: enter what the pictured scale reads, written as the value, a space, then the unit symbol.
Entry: 70 kg
